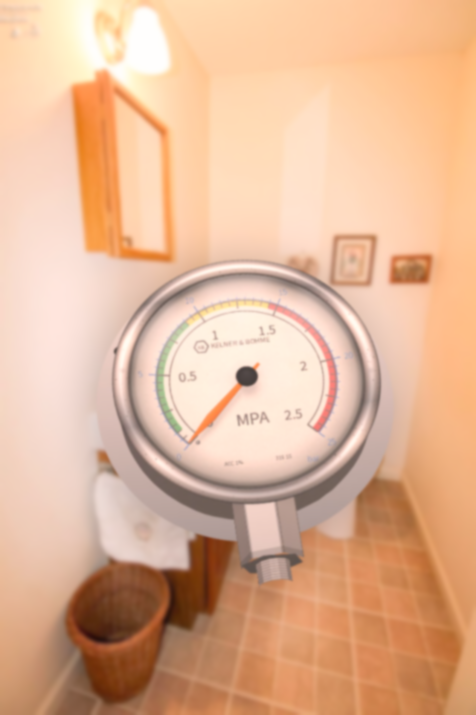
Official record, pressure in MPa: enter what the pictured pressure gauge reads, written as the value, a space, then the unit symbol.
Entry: 0 MPa
